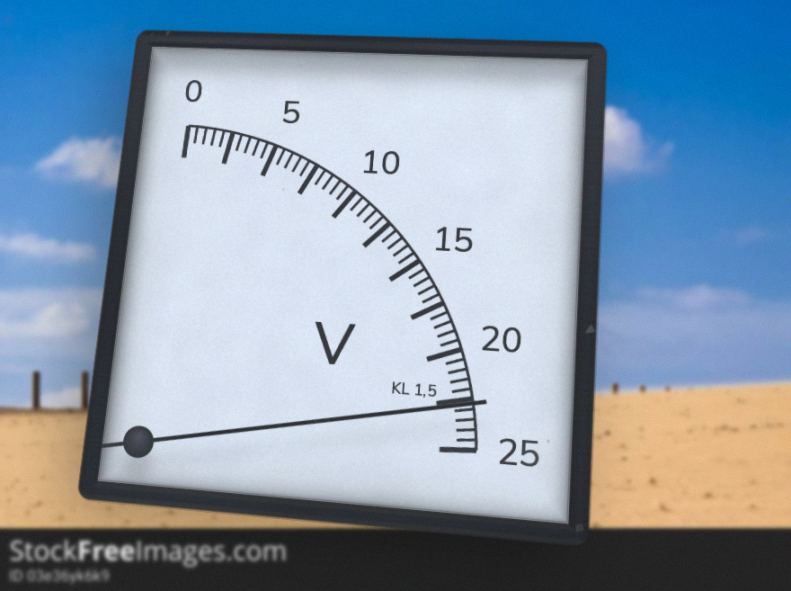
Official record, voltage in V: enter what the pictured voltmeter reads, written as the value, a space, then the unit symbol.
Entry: 22.75 V
